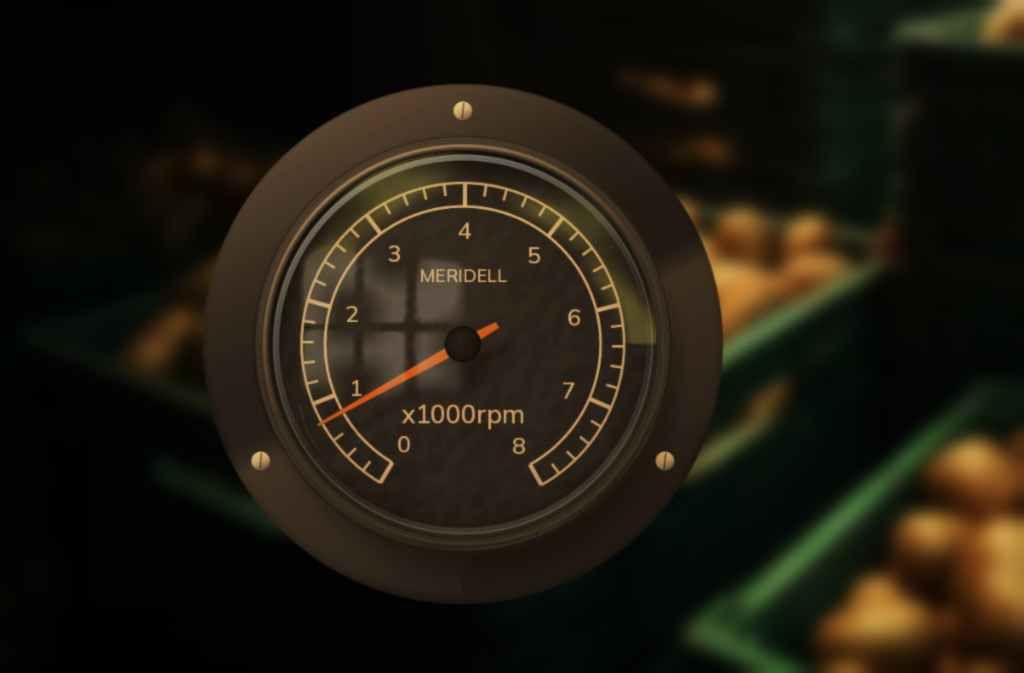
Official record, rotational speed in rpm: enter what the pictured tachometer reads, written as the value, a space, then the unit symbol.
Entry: 800 rpm
